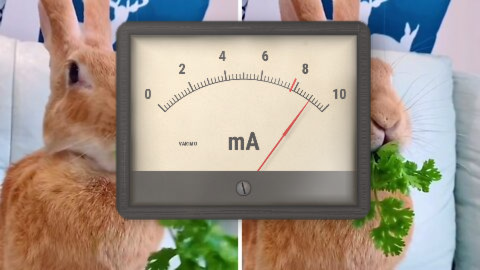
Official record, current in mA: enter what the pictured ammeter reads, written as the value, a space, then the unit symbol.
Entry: 9 mA
